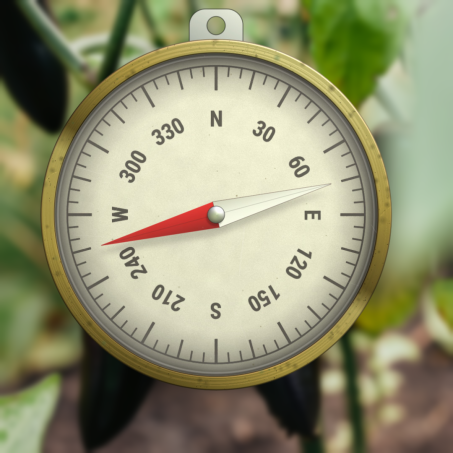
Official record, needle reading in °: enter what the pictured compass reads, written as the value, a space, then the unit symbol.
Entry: 255 °
